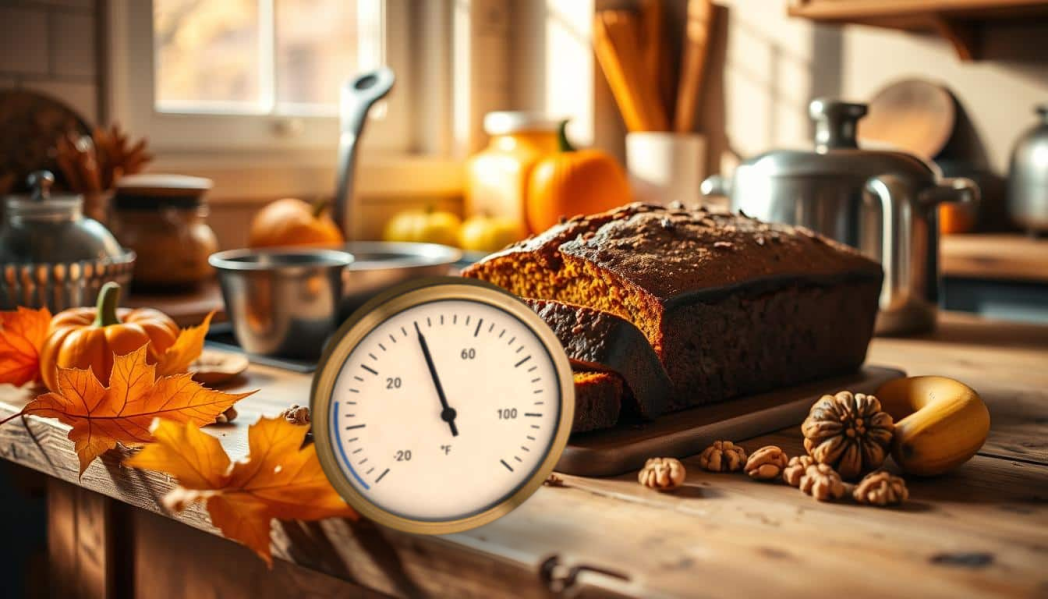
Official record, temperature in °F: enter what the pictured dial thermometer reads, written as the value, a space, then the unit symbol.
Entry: 40 °F
